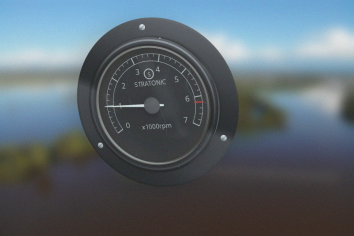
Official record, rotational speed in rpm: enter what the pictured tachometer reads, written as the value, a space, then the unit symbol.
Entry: 1000 rpm
